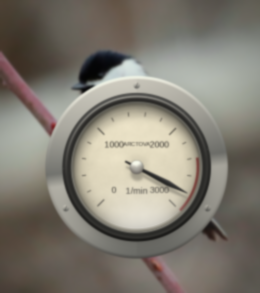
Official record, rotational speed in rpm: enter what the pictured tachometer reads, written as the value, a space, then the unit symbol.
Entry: 2800 rpm
